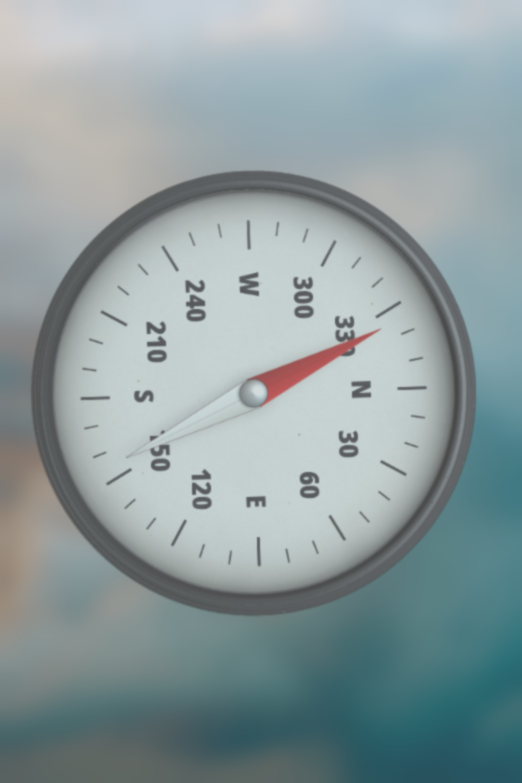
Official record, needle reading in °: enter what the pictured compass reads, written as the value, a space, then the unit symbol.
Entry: 335 °
